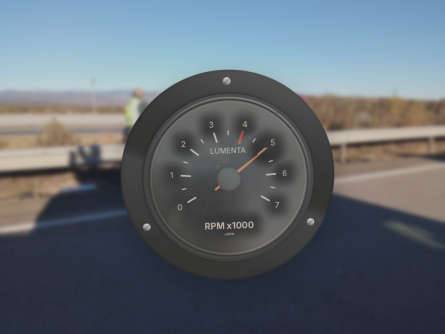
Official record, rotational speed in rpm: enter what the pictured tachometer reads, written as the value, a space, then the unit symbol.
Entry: 5000 rpm
